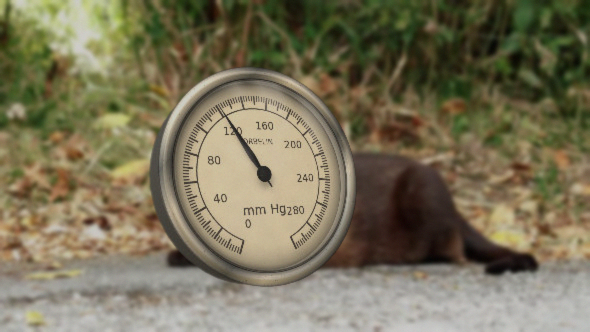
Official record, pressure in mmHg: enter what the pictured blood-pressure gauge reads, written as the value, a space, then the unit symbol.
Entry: 120 mmHg
